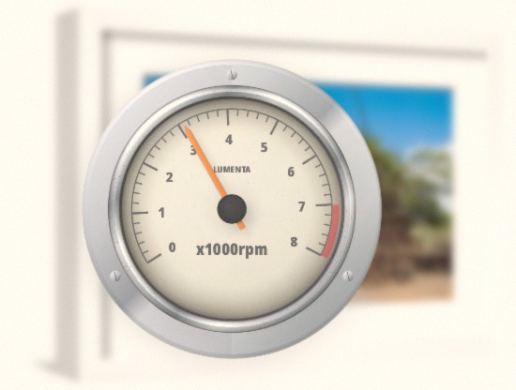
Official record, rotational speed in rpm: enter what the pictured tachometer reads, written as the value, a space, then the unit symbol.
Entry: 3100 rpm
